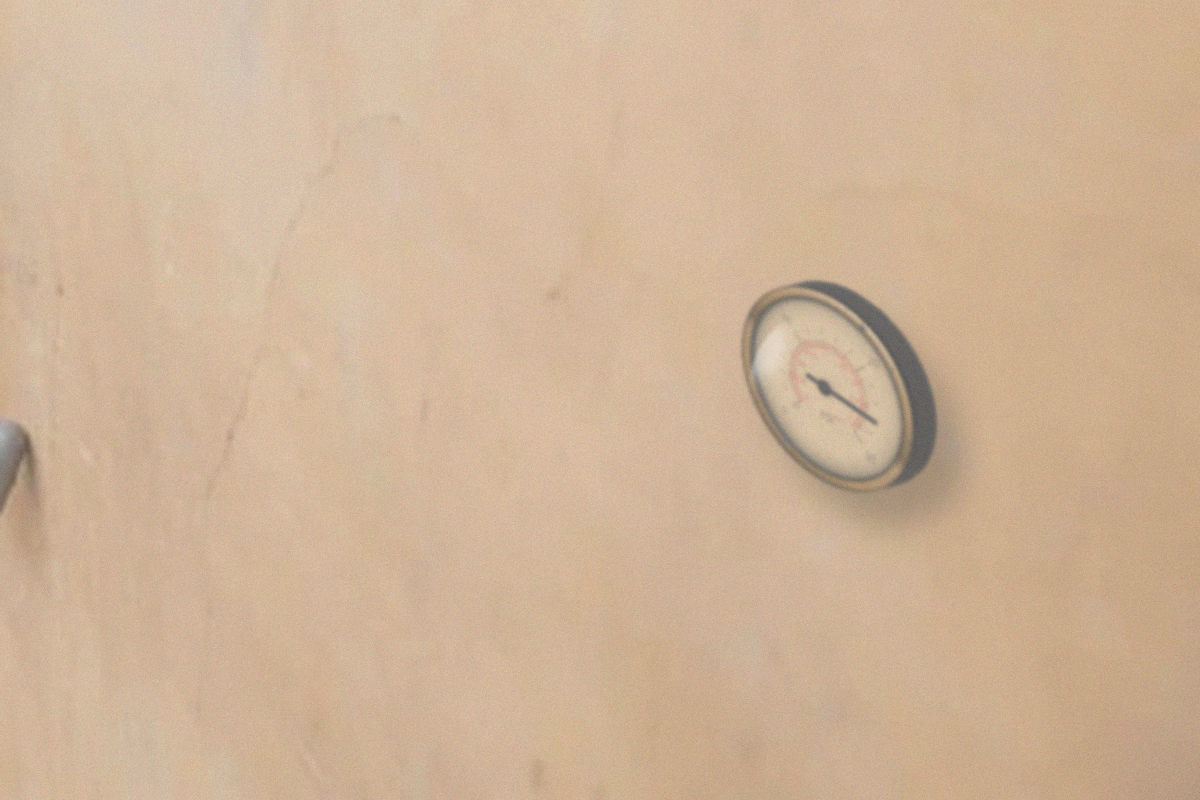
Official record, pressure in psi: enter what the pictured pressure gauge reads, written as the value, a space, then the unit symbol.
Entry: 26 psi
